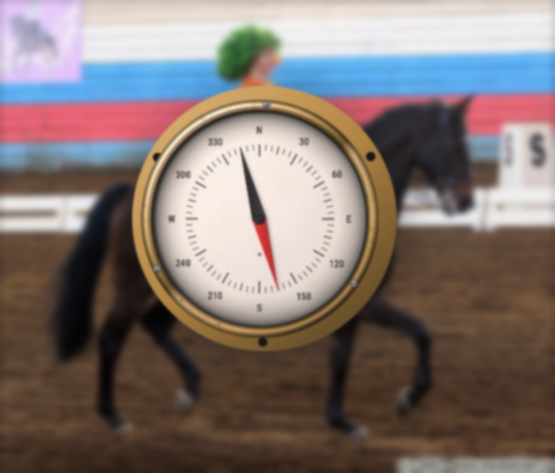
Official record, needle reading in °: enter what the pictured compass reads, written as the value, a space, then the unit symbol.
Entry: 165 °
